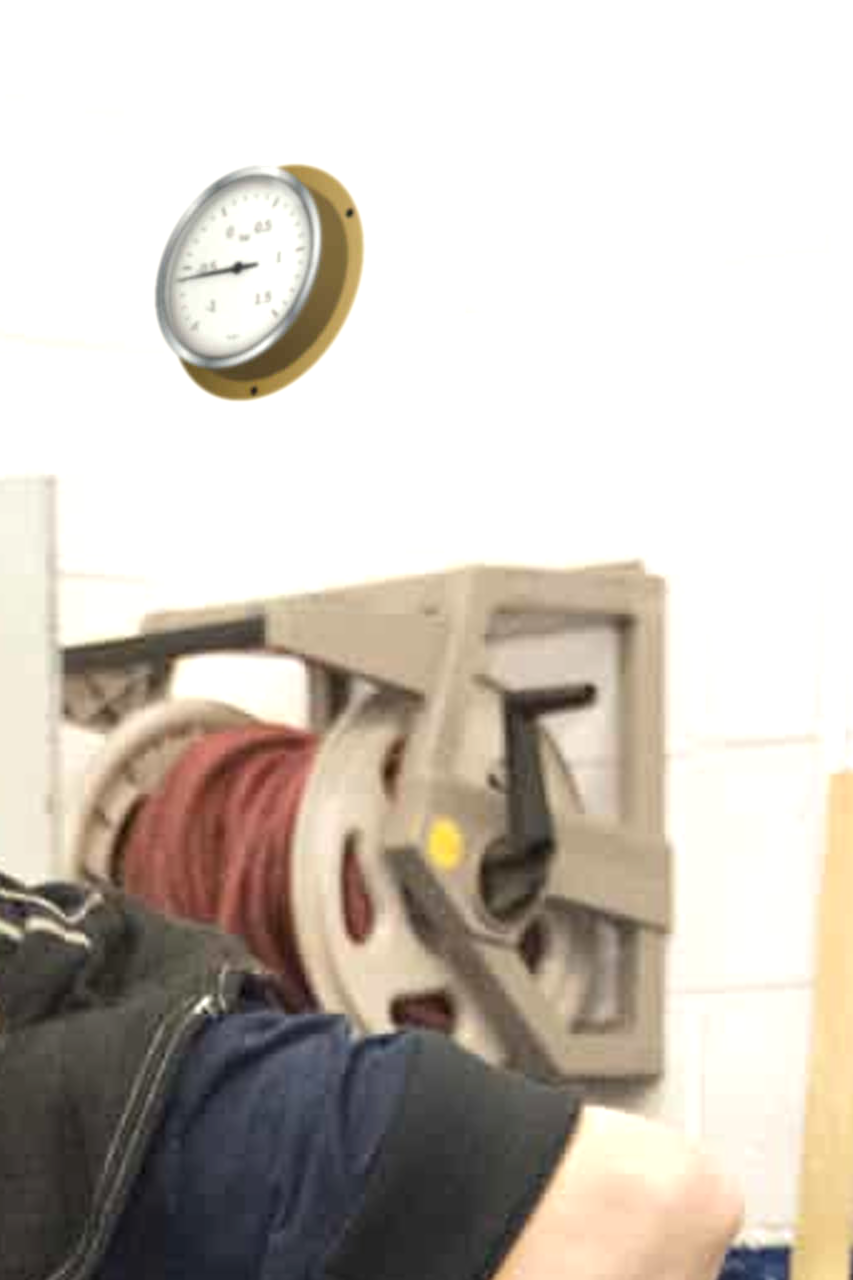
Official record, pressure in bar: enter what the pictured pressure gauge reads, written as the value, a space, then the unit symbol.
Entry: -0.6 bar
